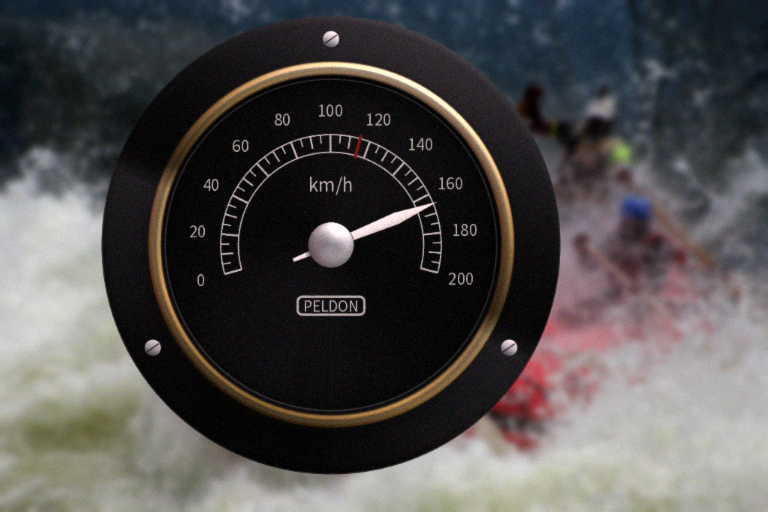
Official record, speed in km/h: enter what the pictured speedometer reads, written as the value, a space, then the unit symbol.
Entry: 165 km/h
